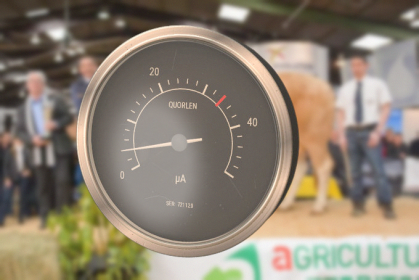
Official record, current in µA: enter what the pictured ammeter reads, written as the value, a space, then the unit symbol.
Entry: 4 µA
